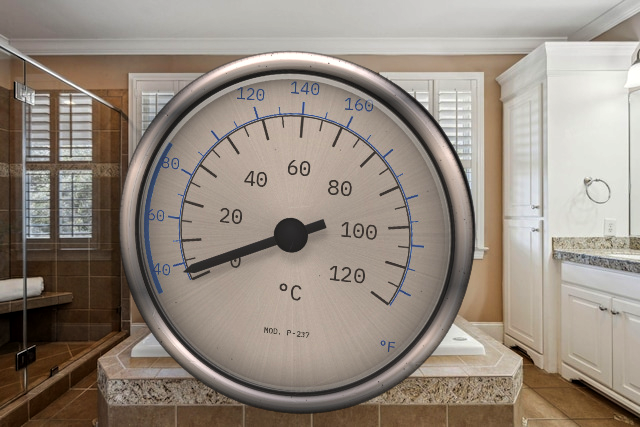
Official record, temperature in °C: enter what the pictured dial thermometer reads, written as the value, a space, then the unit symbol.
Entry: 2.5 °C
